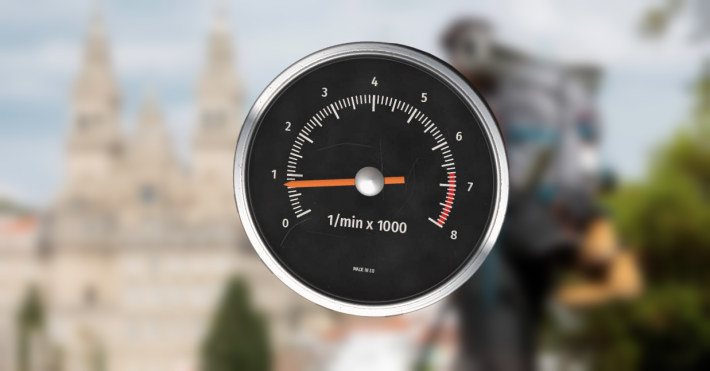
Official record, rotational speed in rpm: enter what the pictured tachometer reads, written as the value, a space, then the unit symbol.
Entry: 800 rpm
